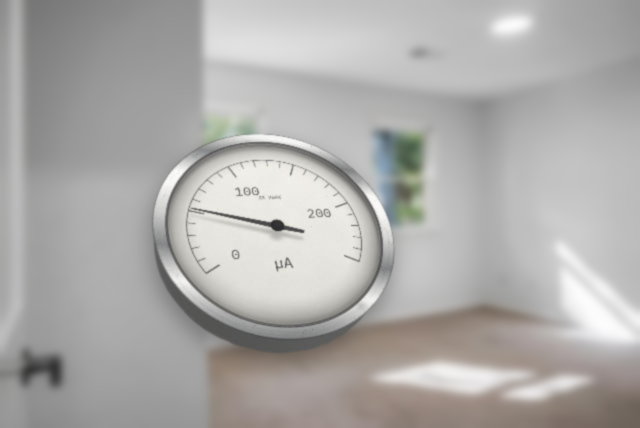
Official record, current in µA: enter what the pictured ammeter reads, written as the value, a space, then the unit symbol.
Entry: 50 µA
